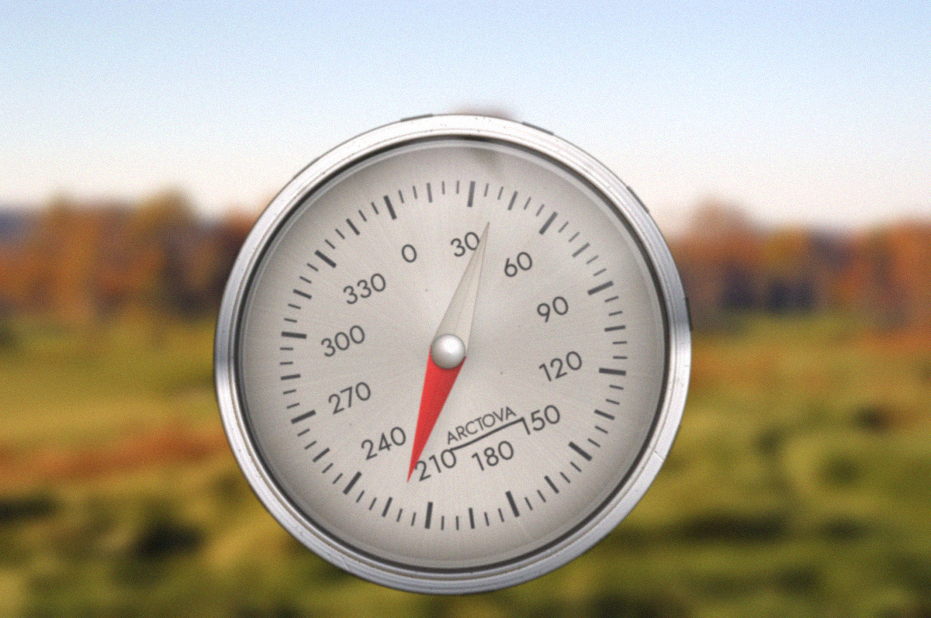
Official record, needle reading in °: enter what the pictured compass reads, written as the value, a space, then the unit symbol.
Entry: 220 °
